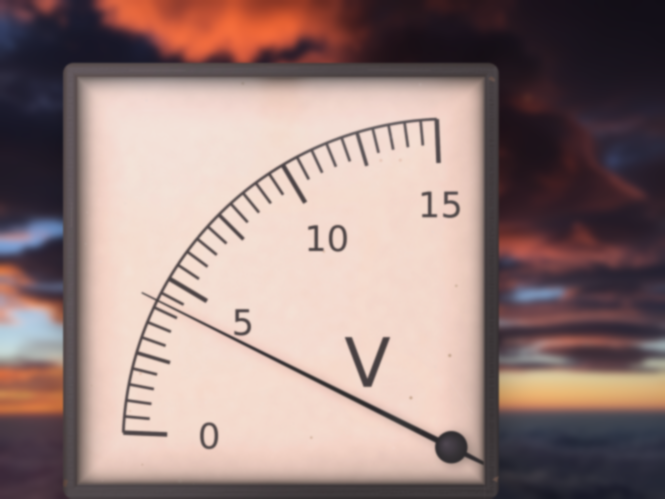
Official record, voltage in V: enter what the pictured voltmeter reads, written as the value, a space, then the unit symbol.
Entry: 4.25 V
